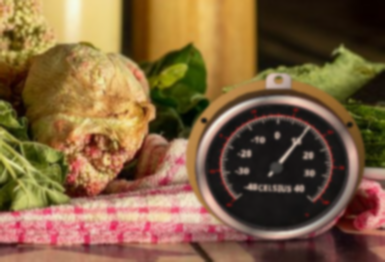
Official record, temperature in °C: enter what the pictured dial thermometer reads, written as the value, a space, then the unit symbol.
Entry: 10 °C
